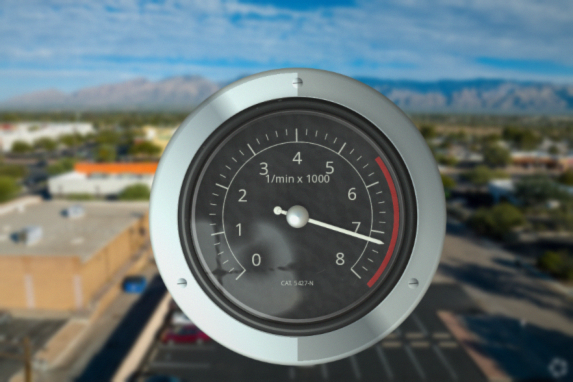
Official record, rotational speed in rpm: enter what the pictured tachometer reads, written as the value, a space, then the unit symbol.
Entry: 7200 rpm
